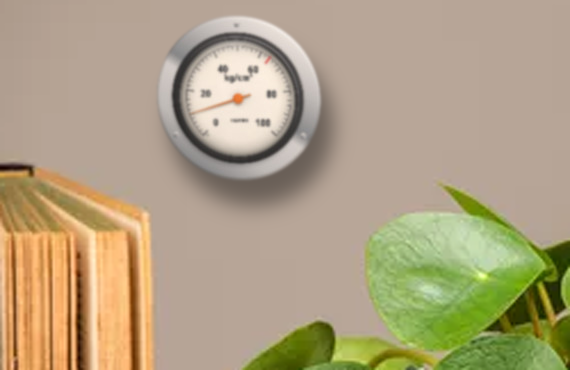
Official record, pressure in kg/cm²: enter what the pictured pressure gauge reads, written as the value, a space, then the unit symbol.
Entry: 10 kg/cm²
